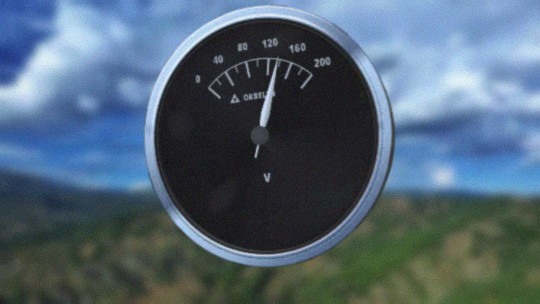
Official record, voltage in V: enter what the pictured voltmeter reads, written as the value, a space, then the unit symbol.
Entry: 140 V
